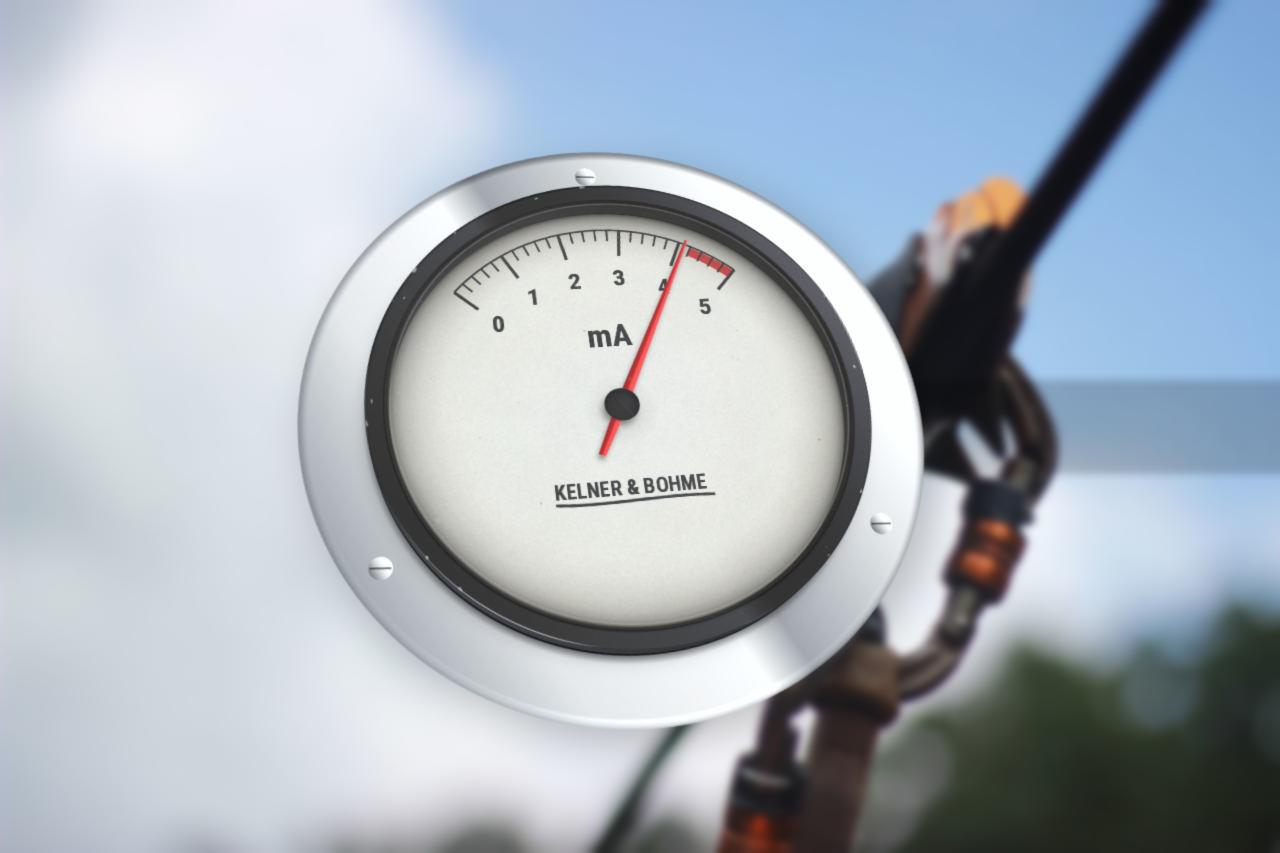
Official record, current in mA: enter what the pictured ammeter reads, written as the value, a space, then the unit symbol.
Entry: 4.1 mA
